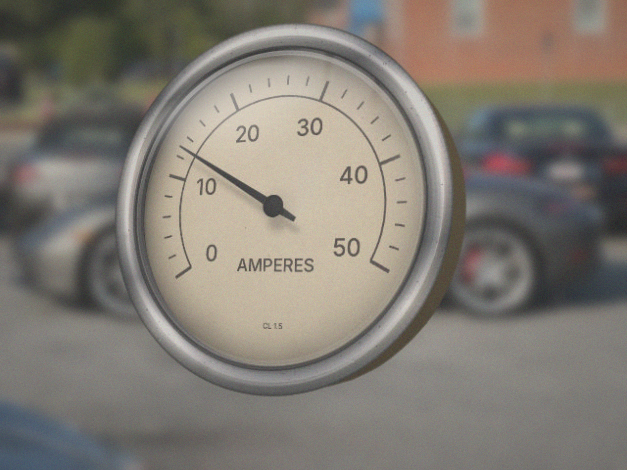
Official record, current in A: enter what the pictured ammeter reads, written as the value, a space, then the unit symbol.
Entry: 13 A
